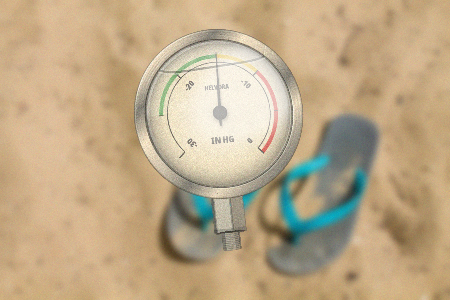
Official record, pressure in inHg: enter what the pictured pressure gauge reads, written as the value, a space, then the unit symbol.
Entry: -15 inHg
